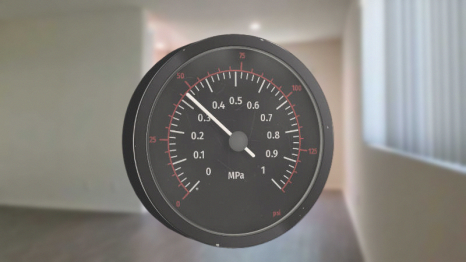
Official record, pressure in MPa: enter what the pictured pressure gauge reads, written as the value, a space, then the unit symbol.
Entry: 0.32 MPa
